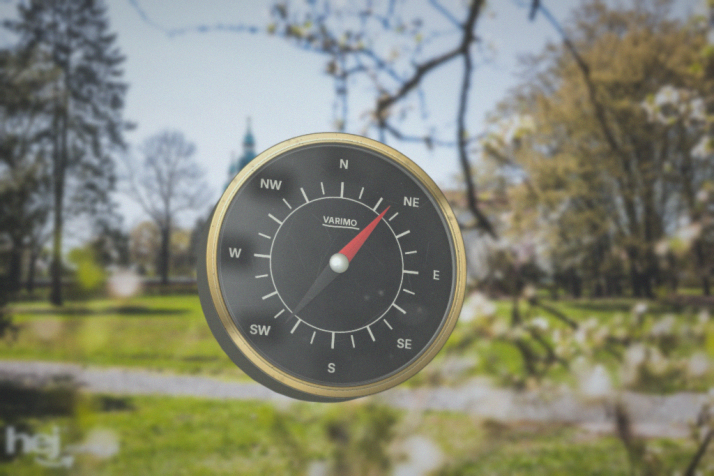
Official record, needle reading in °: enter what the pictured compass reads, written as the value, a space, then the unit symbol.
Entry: 37.5 °
